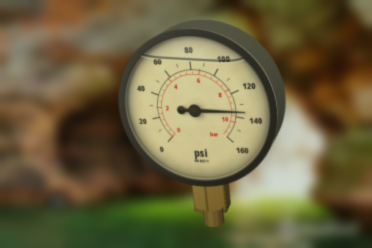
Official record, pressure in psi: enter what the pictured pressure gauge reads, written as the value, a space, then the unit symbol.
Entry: 135 psi
